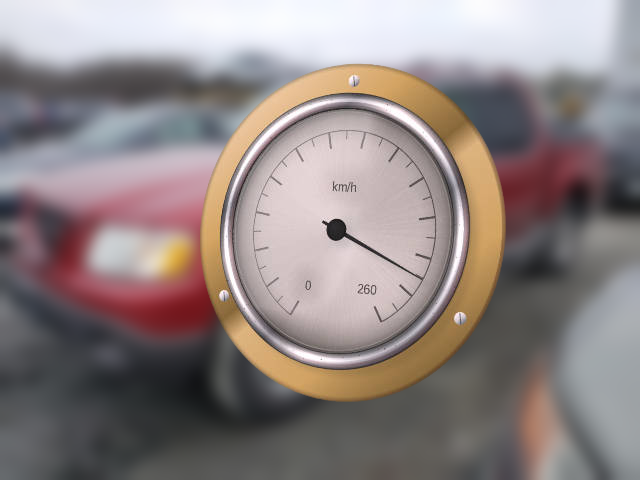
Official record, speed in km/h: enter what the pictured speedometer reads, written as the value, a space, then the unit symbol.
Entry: 230 km/h
